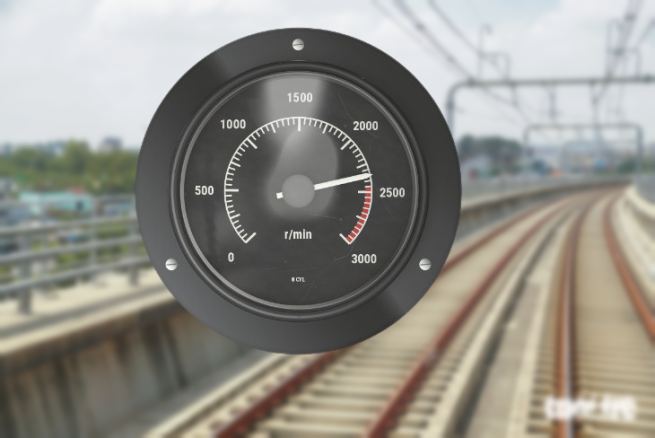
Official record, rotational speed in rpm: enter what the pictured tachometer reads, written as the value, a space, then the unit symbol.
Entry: 2350 rpm
